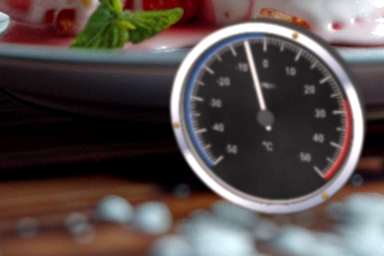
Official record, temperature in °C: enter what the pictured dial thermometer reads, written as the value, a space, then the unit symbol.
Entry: -5 °C
